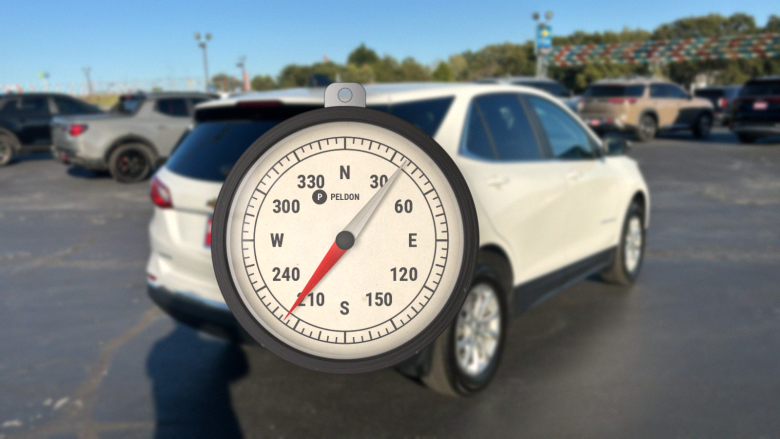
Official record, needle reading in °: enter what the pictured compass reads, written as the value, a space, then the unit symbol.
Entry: 217.5 °
